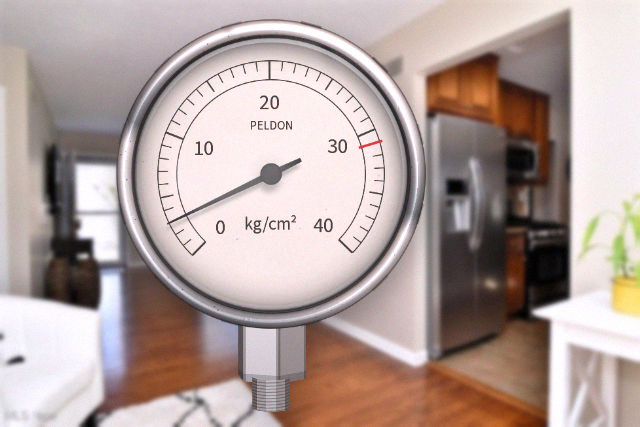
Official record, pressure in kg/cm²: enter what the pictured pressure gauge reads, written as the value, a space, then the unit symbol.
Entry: 3 kg/cm²
